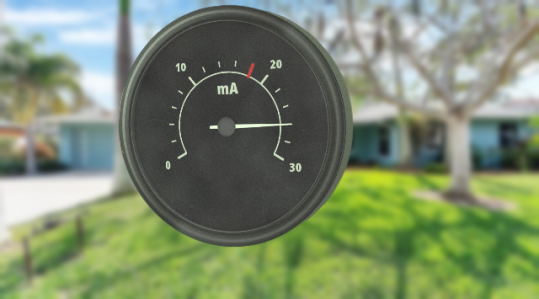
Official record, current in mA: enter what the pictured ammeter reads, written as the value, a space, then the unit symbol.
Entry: 26 mA
